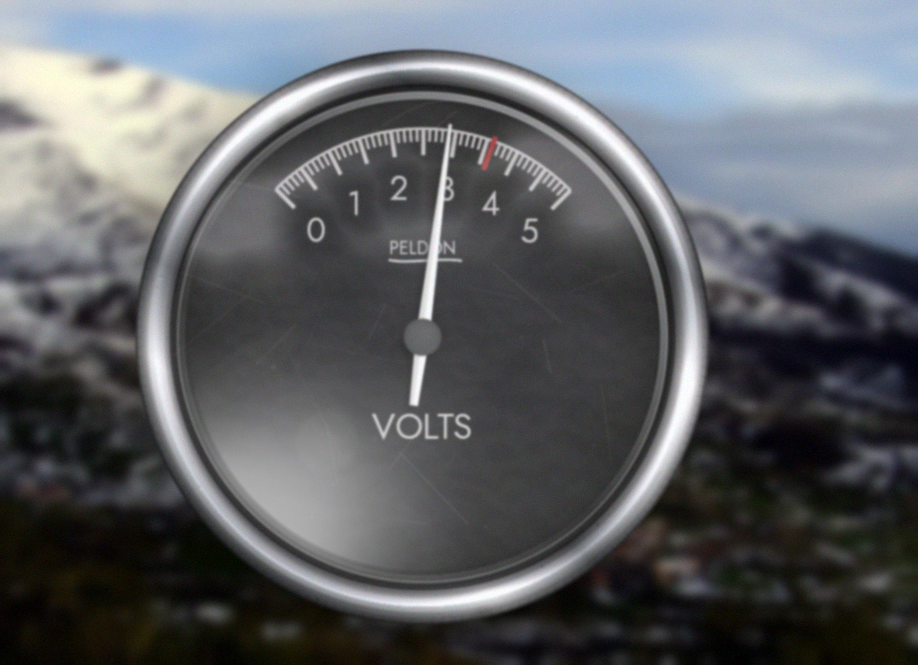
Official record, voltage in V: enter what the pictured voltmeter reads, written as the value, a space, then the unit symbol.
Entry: 2.9 V
